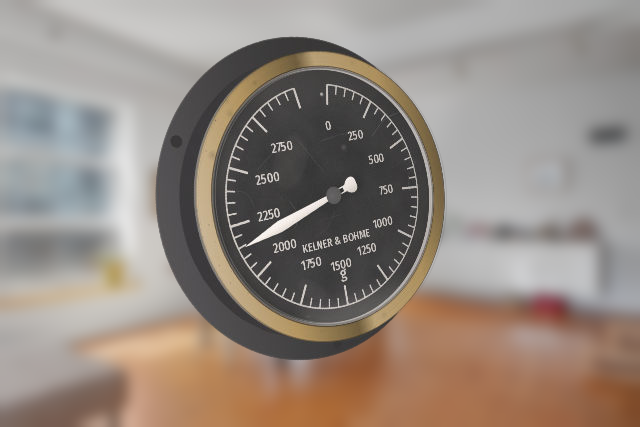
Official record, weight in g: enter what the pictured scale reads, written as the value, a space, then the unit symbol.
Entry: 2150 g
